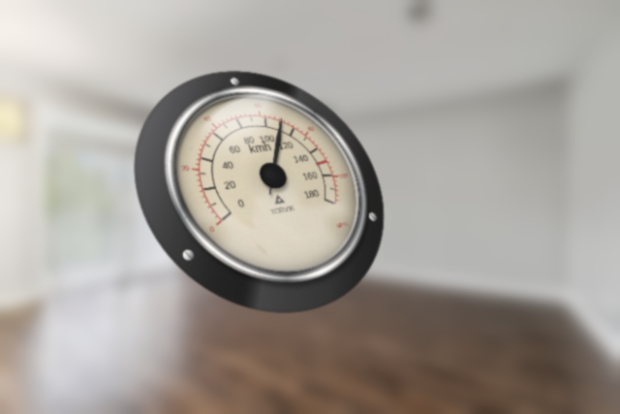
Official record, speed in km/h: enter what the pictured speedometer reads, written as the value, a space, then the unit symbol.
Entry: 110 km/h
